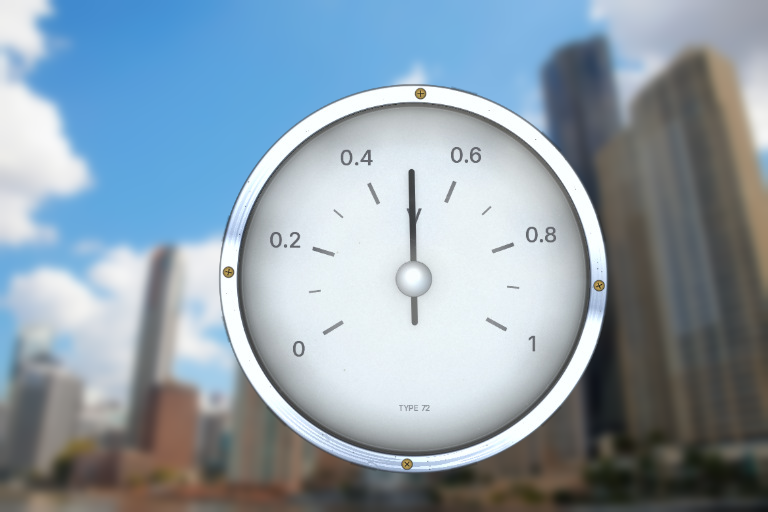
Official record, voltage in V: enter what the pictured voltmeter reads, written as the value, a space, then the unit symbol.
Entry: 0.5 V
